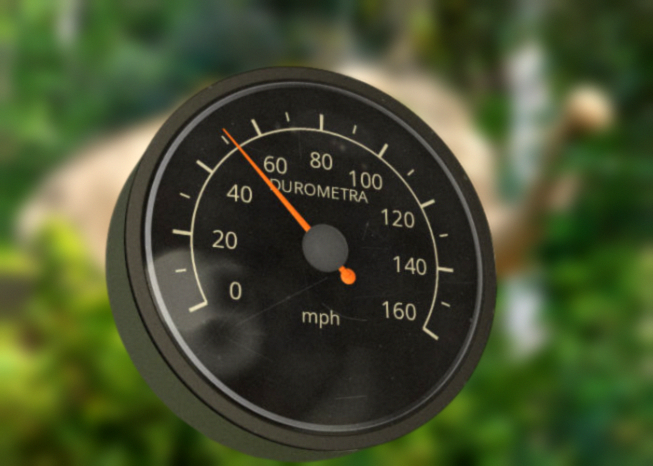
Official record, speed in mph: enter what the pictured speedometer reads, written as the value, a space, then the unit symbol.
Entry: 50 mph
